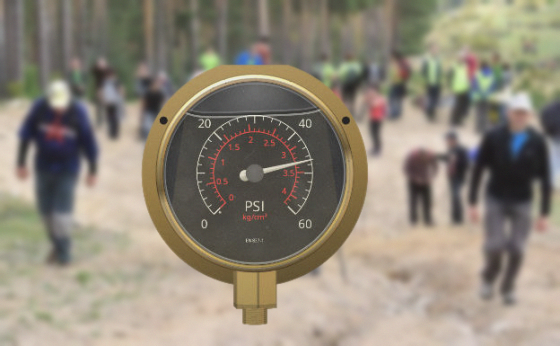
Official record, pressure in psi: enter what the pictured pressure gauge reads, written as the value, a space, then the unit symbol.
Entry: 47 psi
